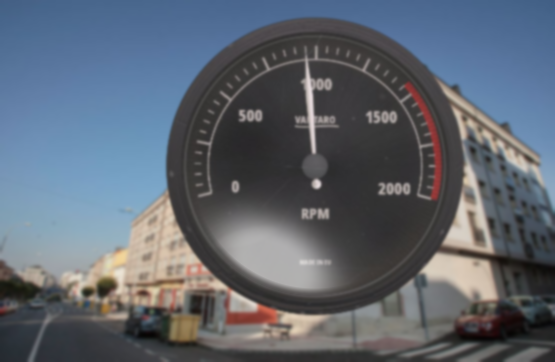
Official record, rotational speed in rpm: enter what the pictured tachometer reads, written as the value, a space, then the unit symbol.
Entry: 950 rpm
